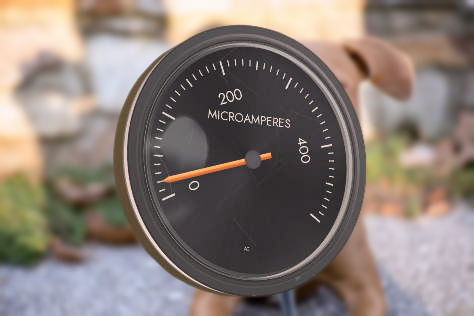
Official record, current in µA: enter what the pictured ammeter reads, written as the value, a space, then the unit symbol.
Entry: 20 µA
